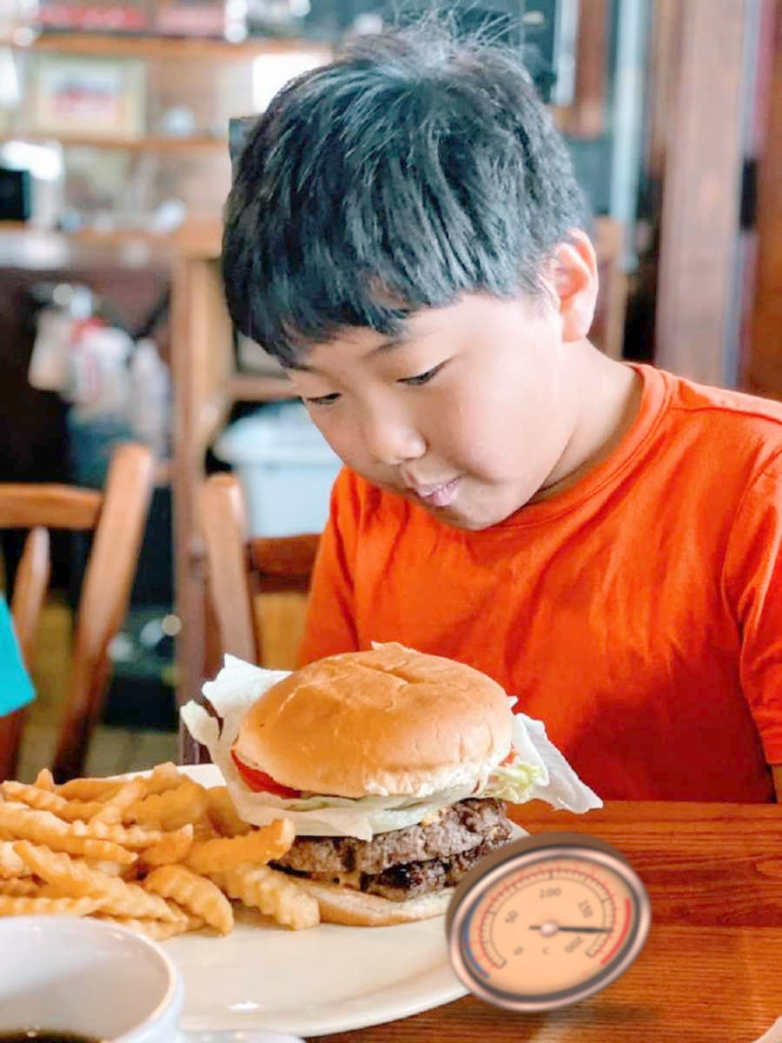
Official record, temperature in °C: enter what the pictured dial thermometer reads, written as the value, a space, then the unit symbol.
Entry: 175 °C
